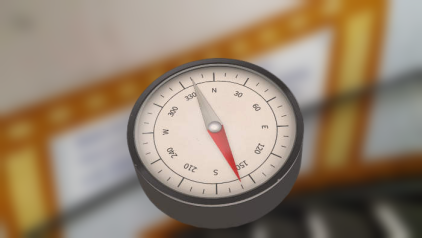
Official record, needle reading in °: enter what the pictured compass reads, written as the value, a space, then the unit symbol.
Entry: 160 °
